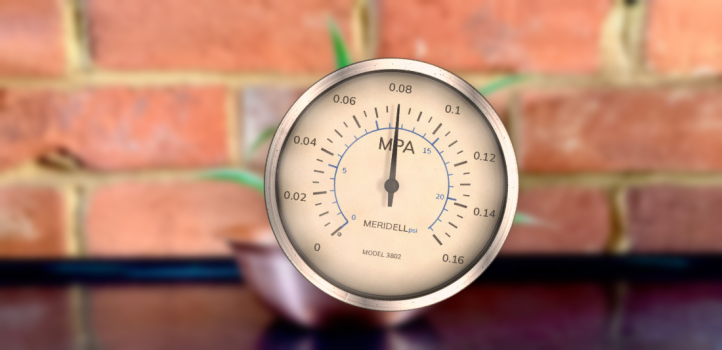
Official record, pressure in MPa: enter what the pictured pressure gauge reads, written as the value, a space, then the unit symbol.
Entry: 0.08 MPa
